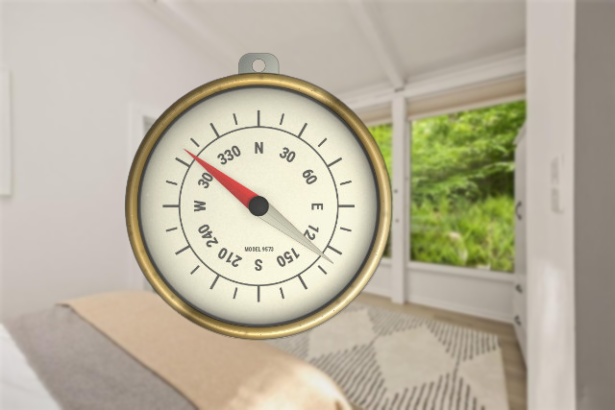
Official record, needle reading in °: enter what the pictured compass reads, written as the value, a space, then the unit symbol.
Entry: 307.5 °
